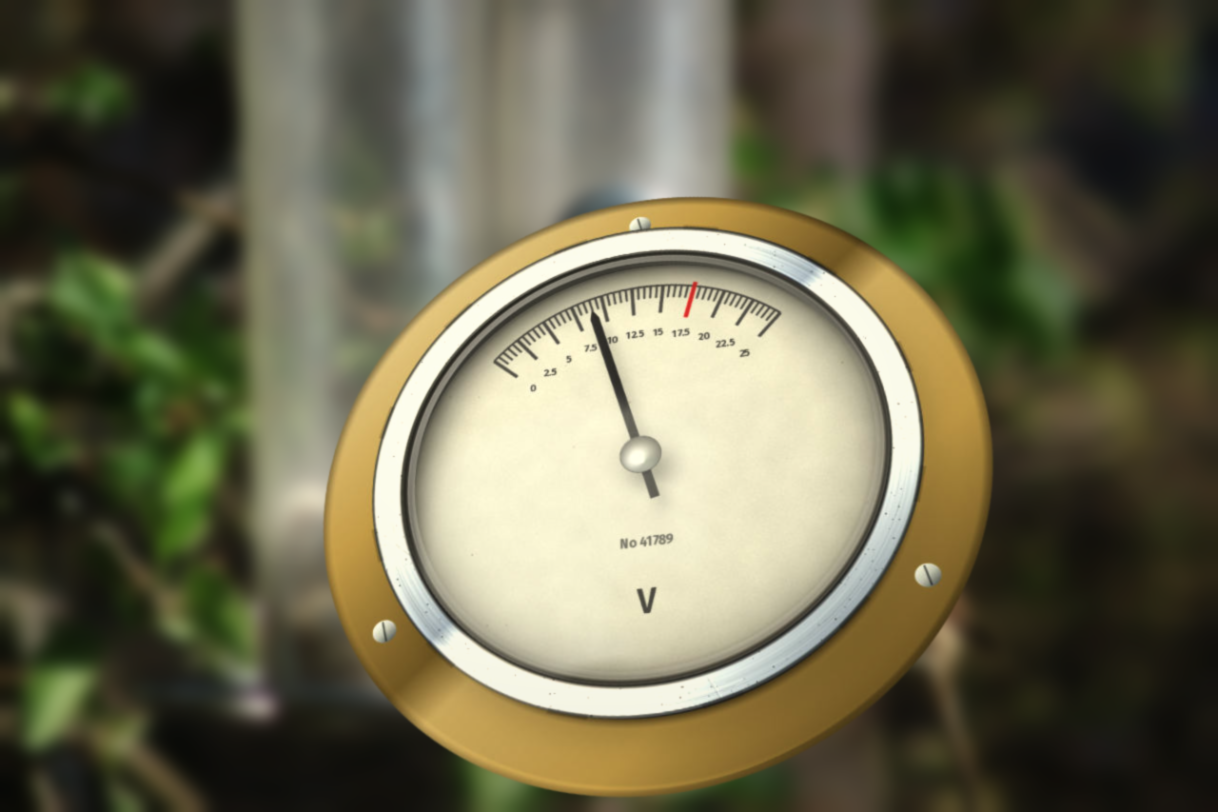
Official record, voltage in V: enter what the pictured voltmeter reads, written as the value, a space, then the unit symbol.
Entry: 9 V
